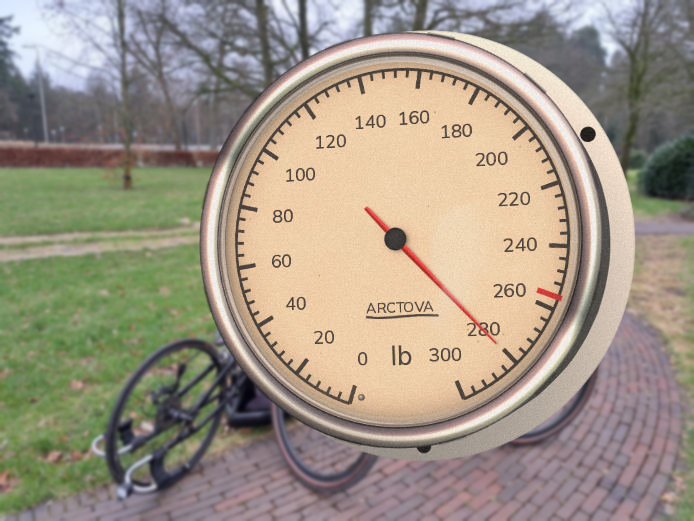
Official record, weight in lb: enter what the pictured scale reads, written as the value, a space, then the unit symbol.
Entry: 280 lb
